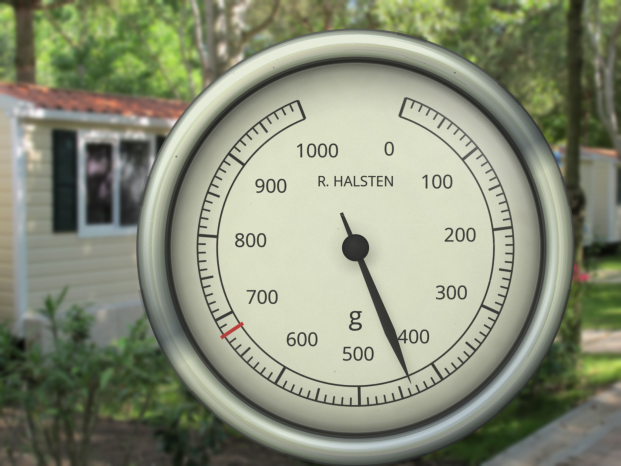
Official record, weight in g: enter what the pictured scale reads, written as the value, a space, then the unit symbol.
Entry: 435 g
